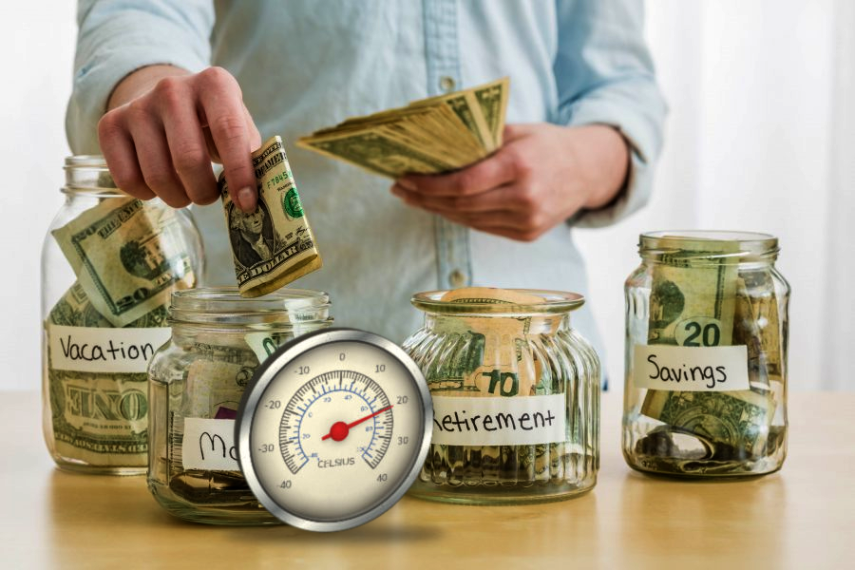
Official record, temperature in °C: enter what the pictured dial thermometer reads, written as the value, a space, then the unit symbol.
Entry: 20 °C
